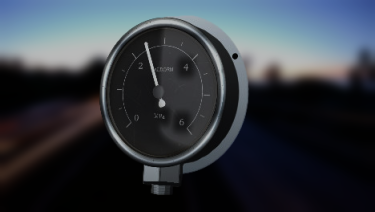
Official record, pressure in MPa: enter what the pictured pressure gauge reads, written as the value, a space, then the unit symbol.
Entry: 2.5 MPa
